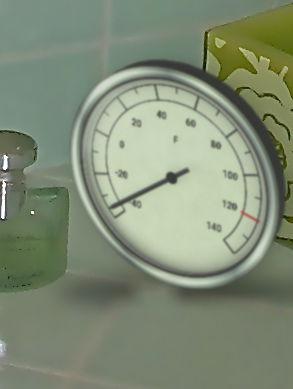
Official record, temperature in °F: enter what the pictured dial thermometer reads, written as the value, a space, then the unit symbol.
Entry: -35 °F
